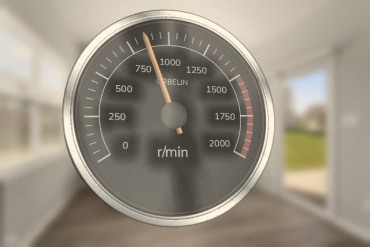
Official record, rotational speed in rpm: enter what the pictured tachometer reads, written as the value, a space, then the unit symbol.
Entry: 850 rpm
